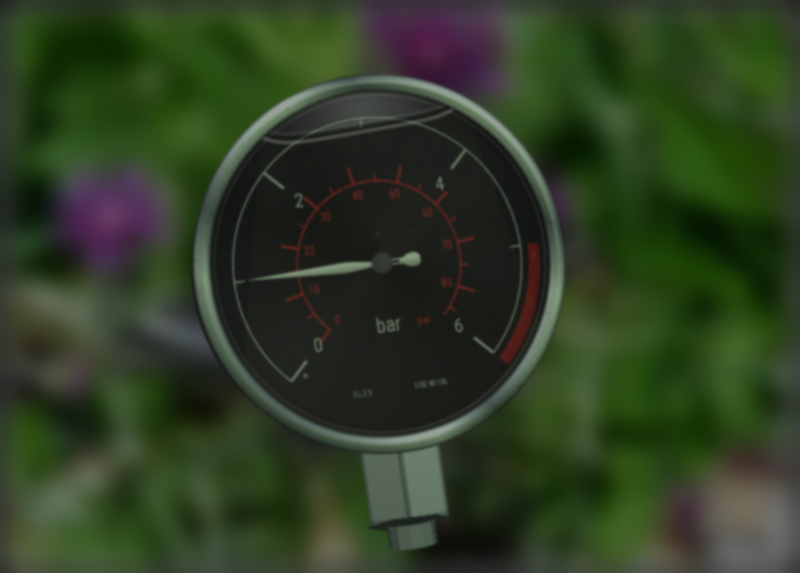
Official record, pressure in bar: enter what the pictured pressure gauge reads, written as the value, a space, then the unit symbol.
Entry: 1 bar
